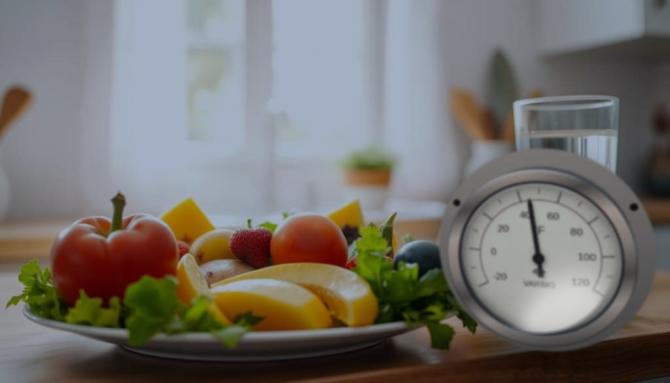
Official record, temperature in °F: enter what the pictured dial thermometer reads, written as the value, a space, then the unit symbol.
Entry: 45 °F
